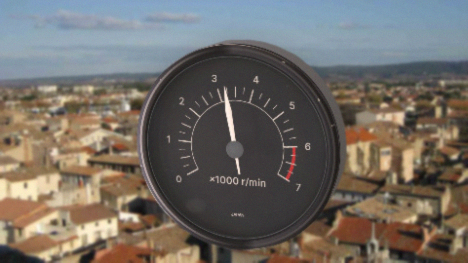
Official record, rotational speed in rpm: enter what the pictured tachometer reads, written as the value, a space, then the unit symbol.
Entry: 3250 rpm
